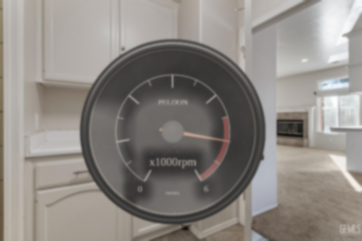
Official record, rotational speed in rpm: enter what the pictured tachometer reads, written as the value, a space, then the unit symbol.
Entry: 5000 rpm
